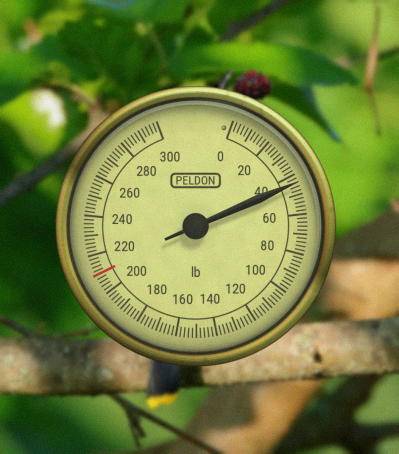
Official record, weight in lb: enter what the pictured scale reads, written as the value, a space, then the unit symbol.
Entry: 44 lb
